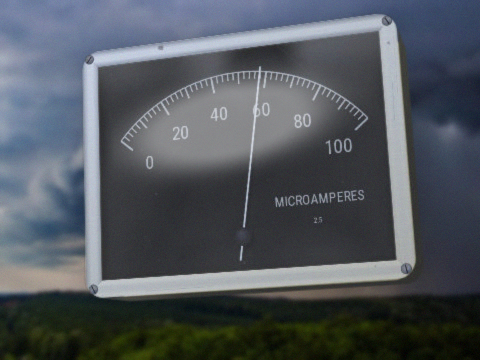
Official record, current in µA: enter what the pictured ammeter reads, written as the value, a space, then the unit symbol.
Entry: 58 µA
